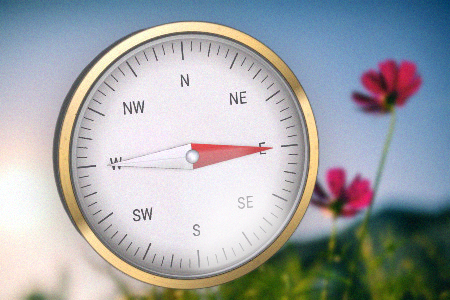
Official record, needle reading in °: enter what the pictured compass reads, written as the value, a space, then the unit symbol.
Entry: 90 °
